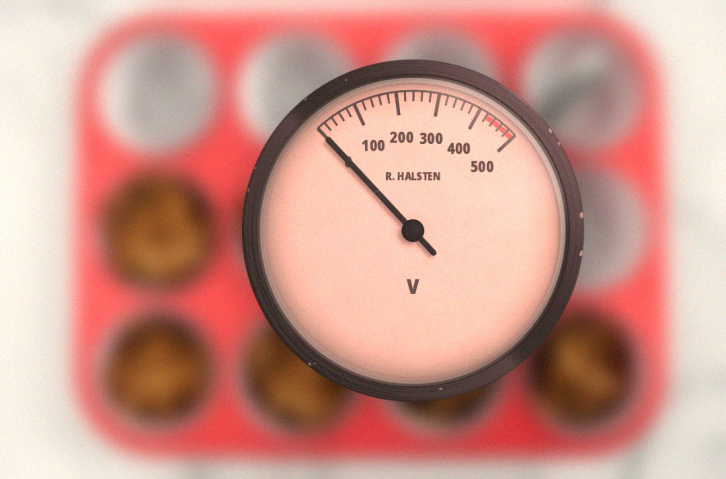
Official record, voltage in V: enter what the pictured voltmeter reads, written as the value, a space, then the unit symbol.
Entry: 0 V
